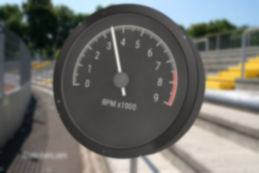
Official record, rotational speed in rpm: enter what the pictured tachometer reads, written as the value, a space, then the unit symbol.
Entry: 3500 rpm
